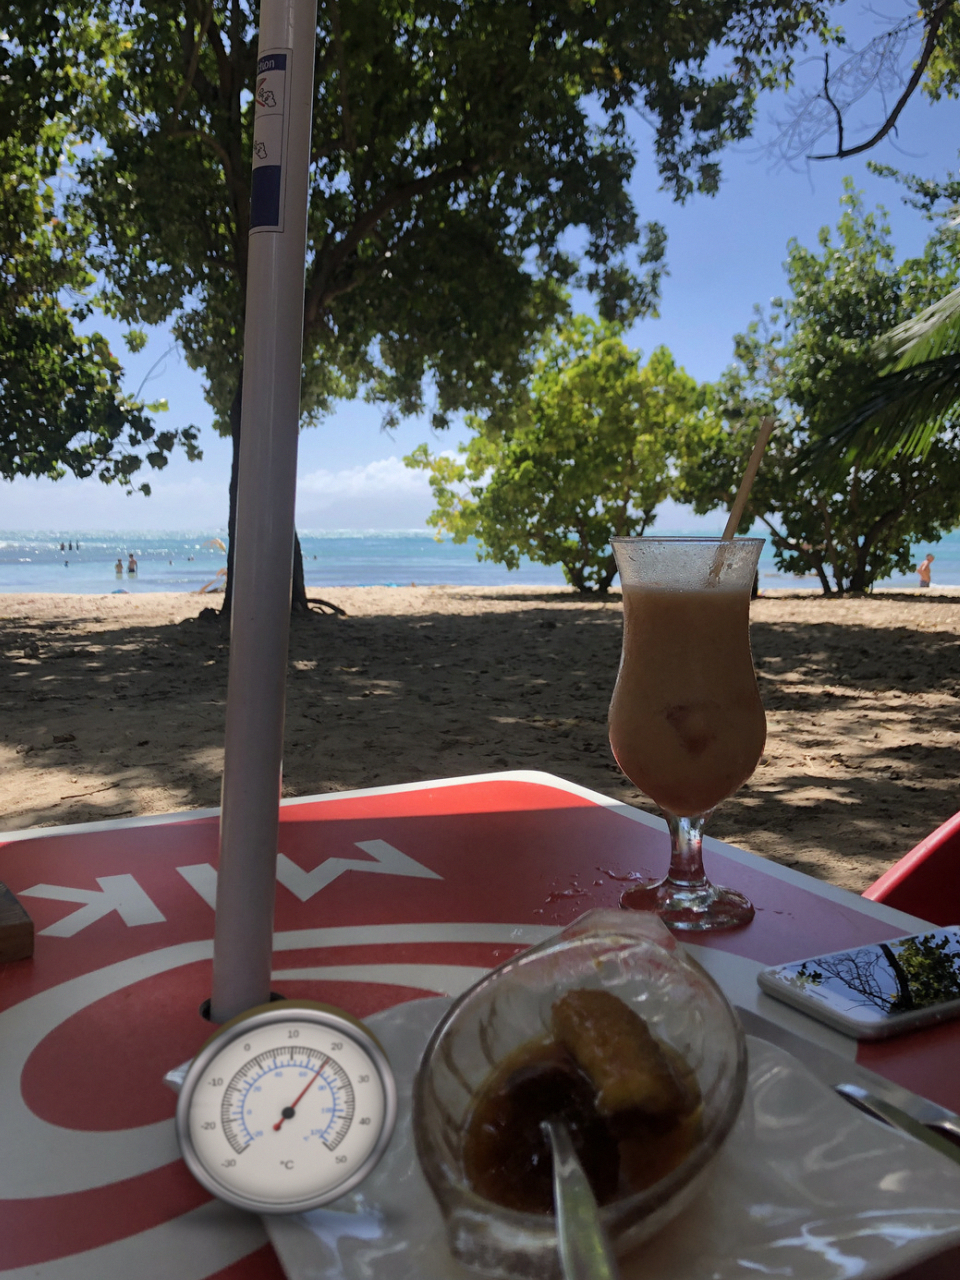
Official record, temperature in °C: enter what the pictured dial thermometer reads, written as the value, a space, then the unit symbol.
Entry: 20 °C
